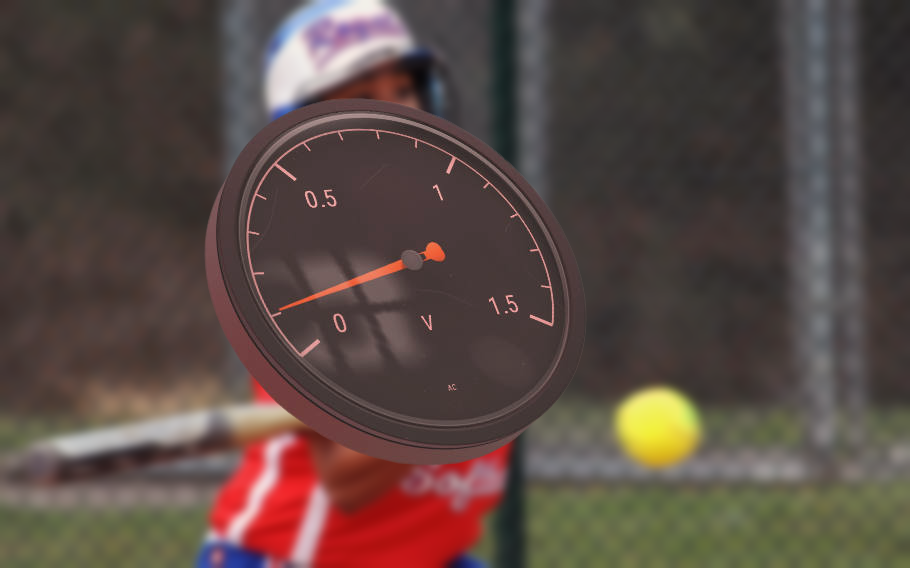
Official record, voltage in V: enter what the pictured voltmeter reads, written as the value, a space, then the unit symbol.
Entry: 0.1 V
